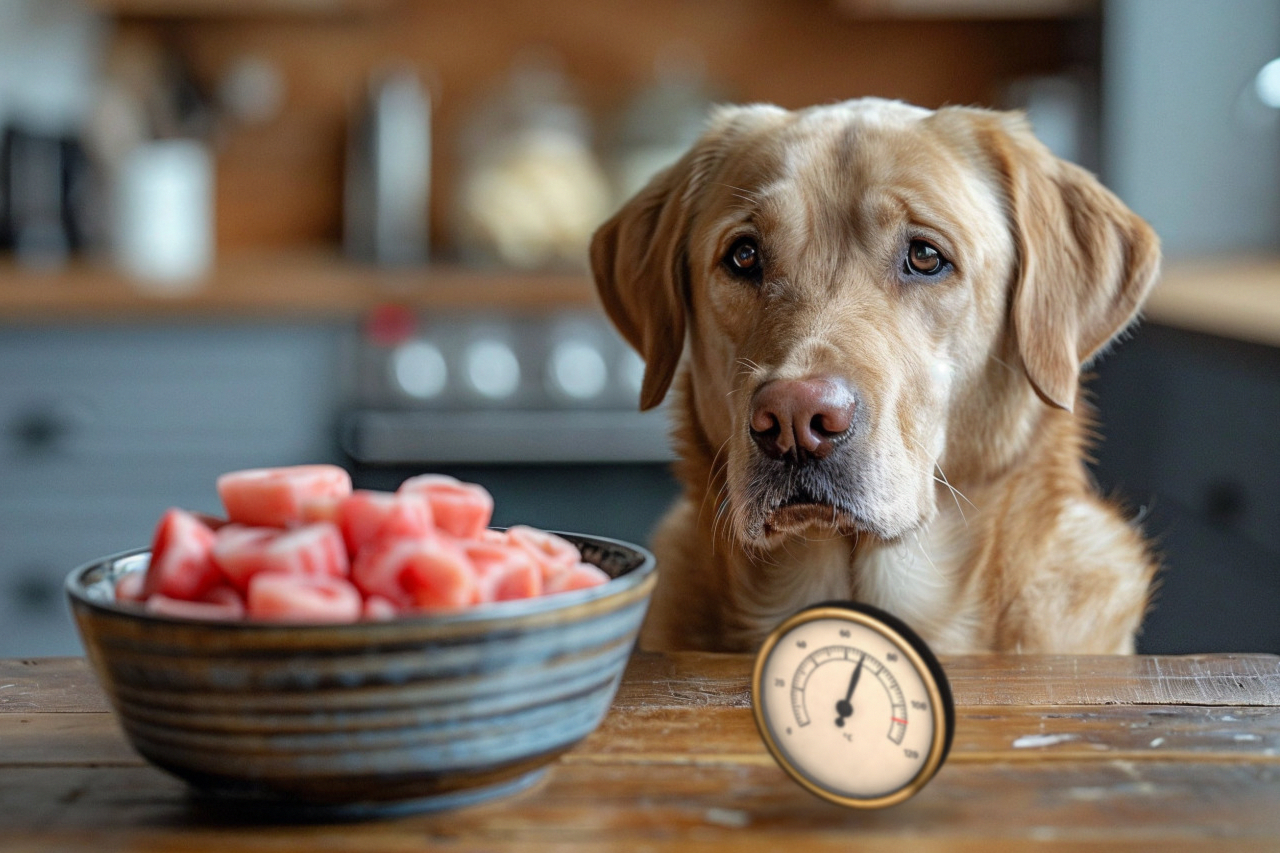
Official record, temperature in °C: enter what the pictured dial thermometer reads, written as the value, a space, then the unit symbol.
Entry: 70 °C
